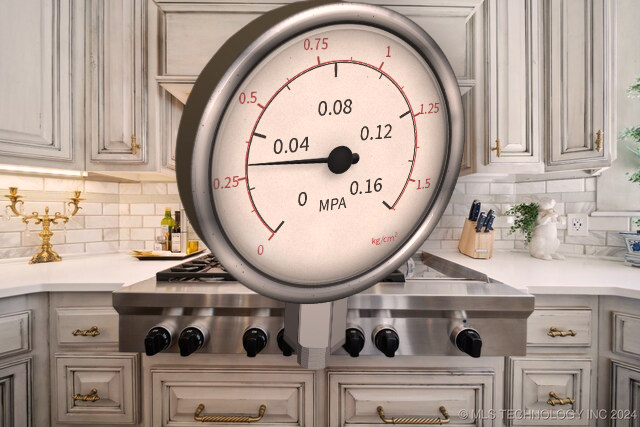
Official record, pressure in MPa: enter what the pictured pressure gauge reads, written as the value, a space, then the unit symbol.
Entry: 0.03 MPa
